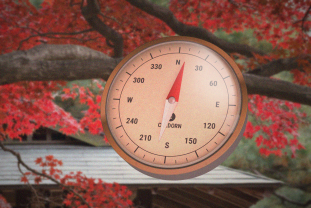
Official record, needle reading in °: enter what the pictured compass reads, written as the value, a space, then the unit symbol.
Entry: 10 °
